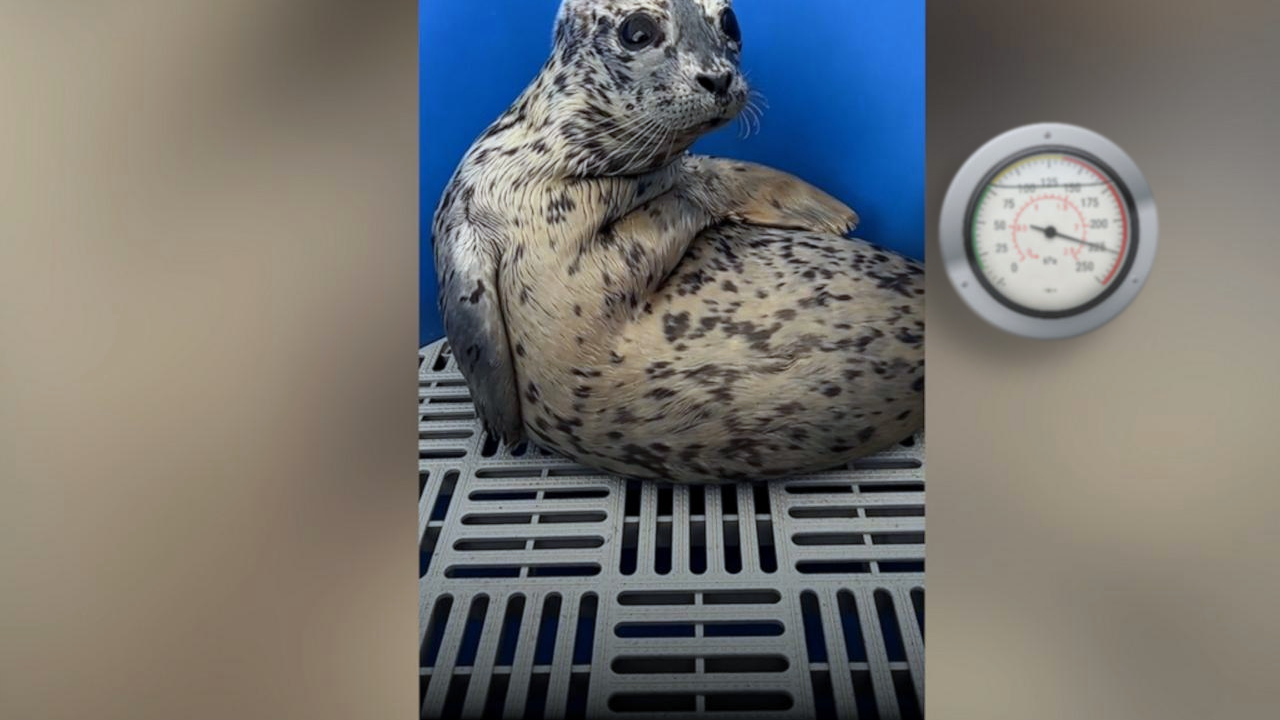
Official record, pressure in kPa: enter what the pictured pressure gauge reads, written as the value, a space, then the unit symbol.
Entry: 225 kPa
